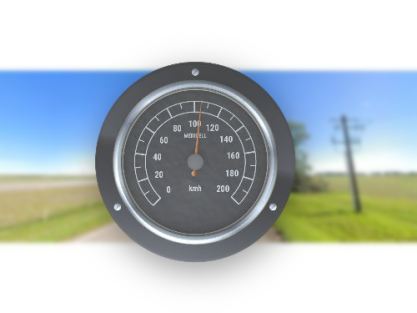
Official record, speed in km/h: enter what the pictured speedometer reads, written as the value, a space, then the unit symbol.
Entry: 105 km/h
